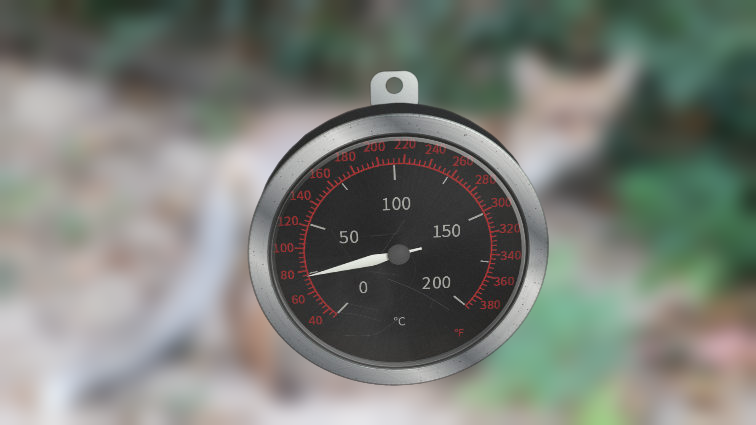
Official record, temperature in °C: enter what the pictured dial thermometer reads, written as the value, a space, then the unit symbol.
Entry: 25 °C
